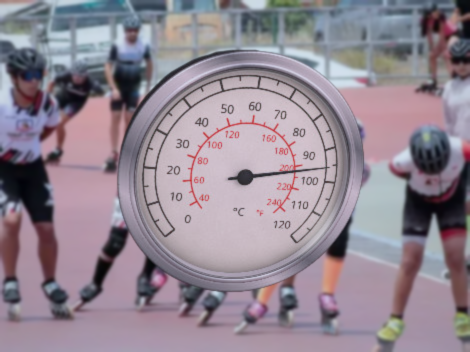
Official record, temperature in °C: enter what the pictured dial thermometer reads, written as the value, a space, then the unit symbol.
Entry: 95 °C
